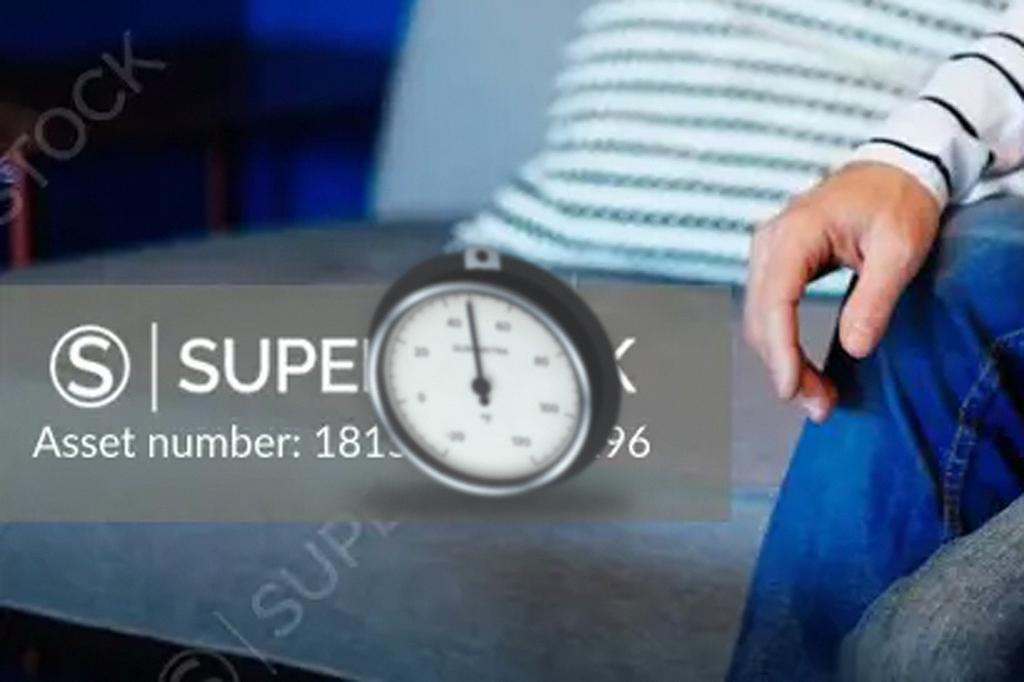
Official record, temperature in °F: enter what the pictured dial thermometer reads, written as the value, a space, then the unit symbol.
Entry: 48 °F
